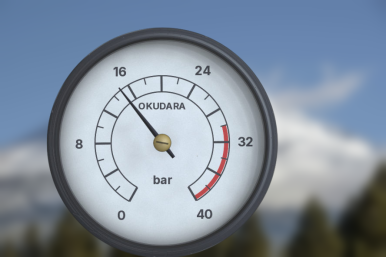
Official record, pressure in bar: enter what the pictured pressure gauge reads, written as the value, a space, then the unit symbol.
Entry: 15 bar
